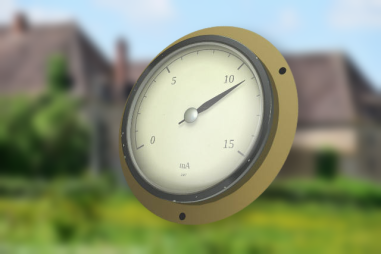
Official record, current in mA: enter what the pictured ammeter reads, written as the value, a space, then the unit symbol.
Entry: 11 mA
